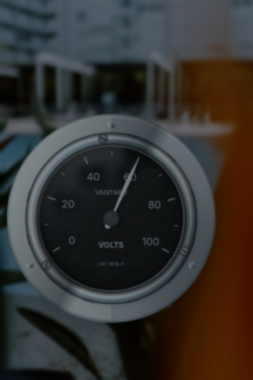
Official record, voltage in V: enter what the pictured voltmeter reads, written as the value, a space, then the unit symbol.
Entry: 60 V
